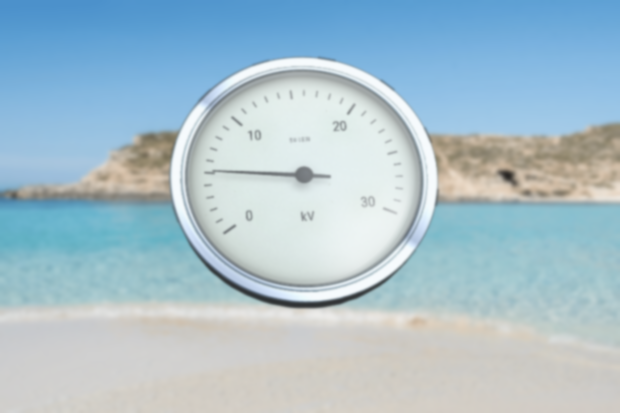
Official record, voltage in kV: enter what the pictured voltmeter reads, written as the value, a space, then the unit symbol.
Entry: 5 kV
